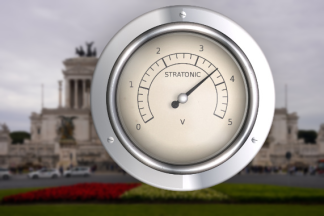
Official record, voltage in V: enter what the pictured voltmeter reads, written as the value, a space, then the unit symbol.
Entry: 3.6 V
